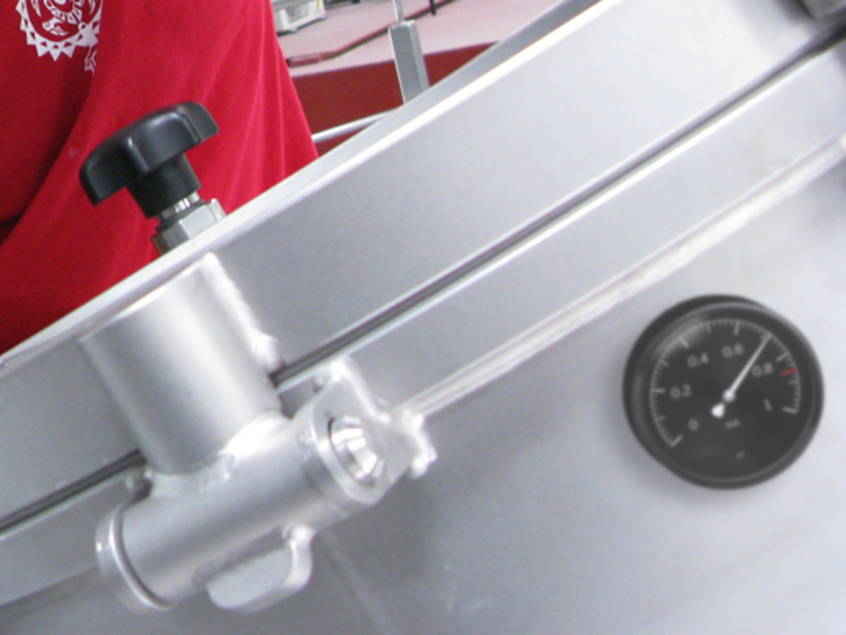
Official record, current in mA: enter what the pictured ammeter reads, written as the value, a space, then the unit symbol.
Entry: 0.7 mA
